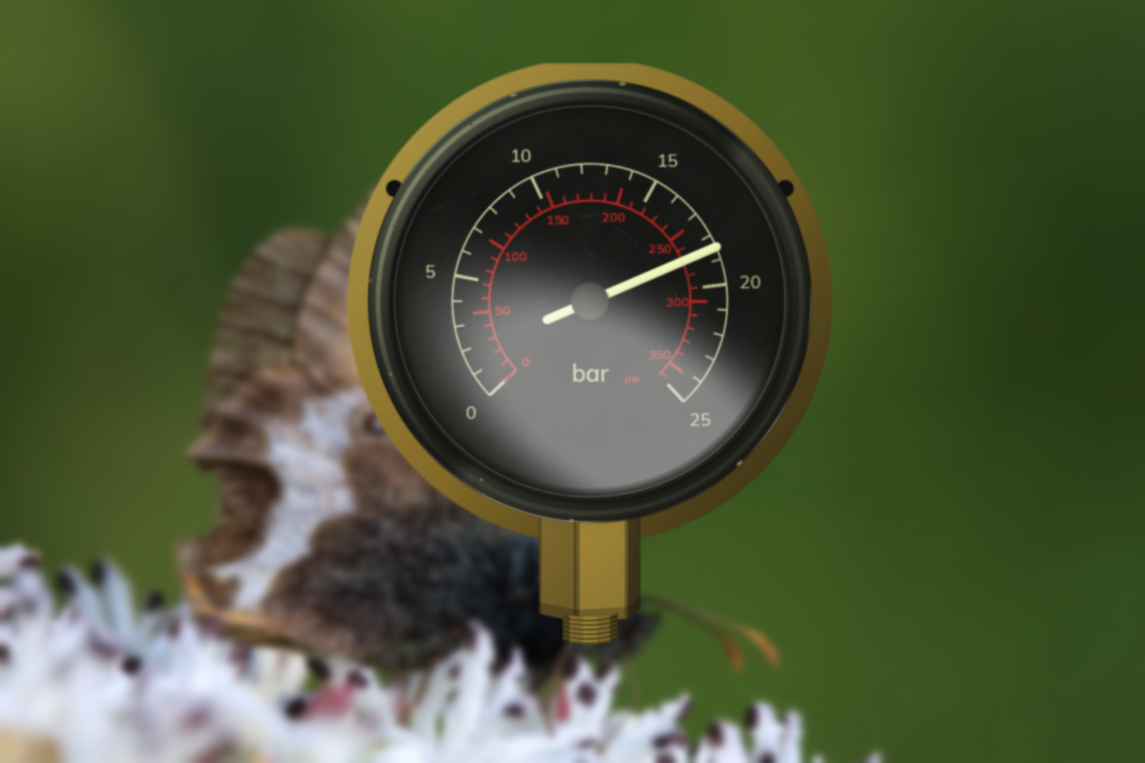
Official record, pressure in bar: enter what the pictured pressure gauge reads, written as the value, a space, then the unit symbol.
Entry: 18.5 bar
